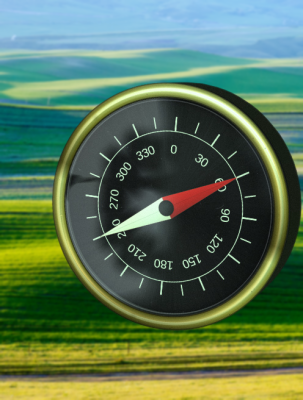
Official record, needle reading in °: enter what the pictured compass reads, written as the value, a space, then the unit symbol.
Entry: 60 °
